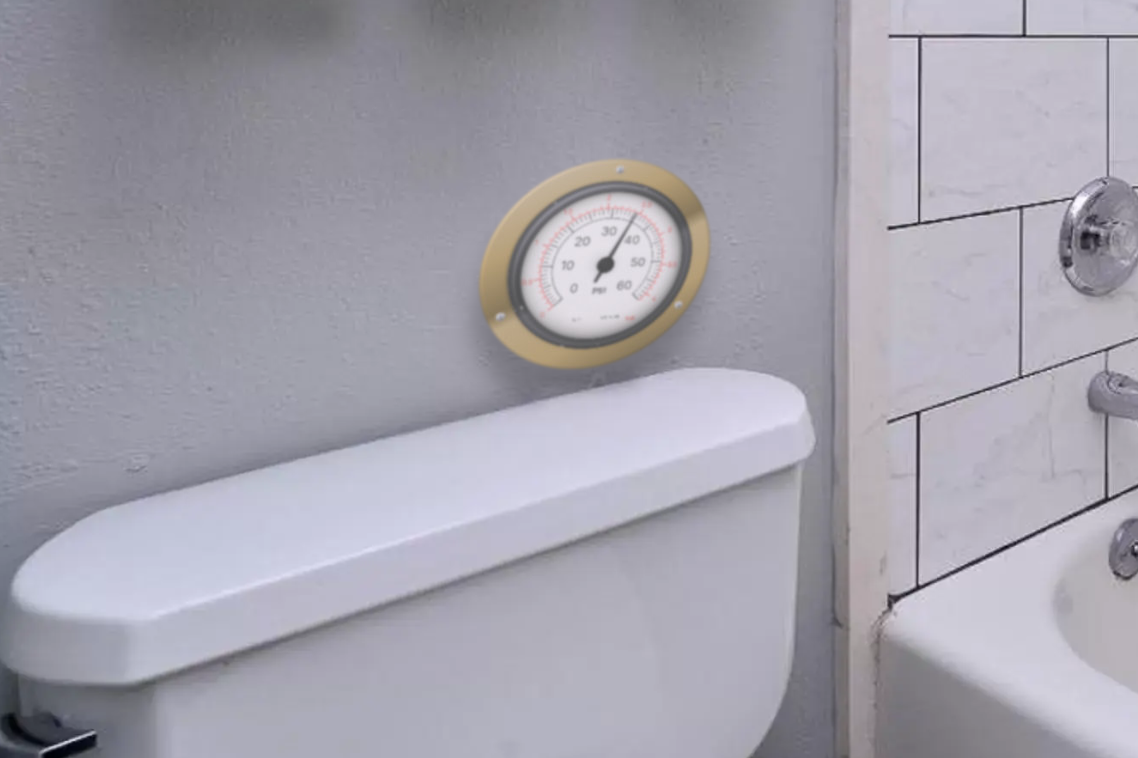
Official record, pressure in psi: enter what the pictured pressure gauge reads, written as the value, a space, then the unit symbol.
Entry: 35 psi
